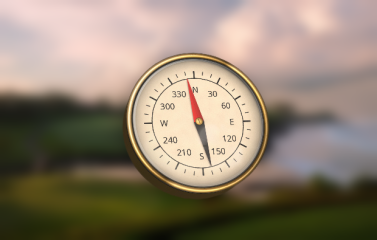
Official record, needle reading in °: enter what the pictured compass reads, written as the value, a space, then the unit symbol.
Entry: 350 °
